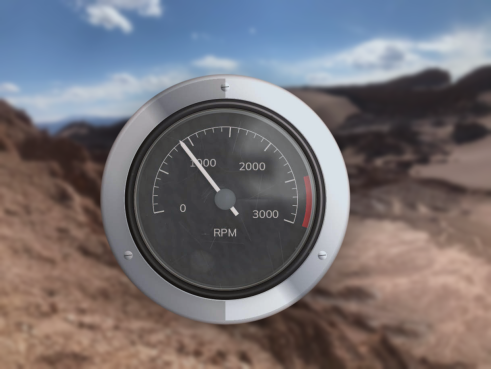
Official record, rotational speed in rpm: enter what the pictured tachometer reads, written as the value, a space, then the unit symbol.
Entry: 900 rpm
